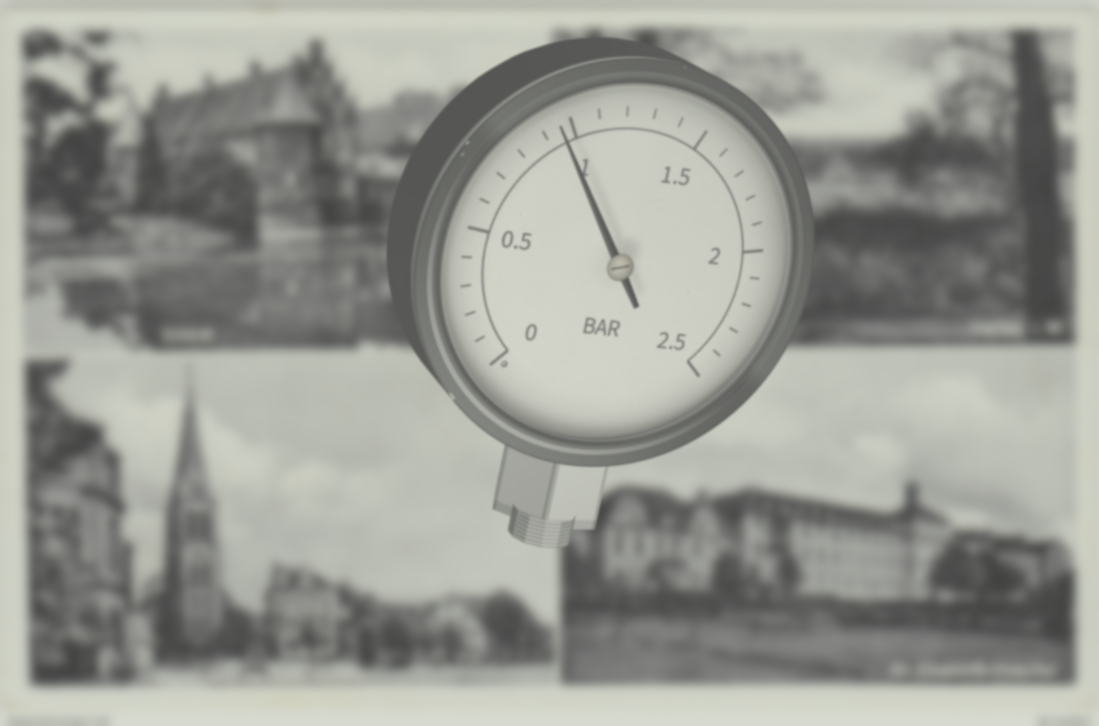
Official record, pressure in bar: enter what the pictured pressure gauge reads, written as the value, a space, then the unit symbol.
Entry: 0.95 bar
